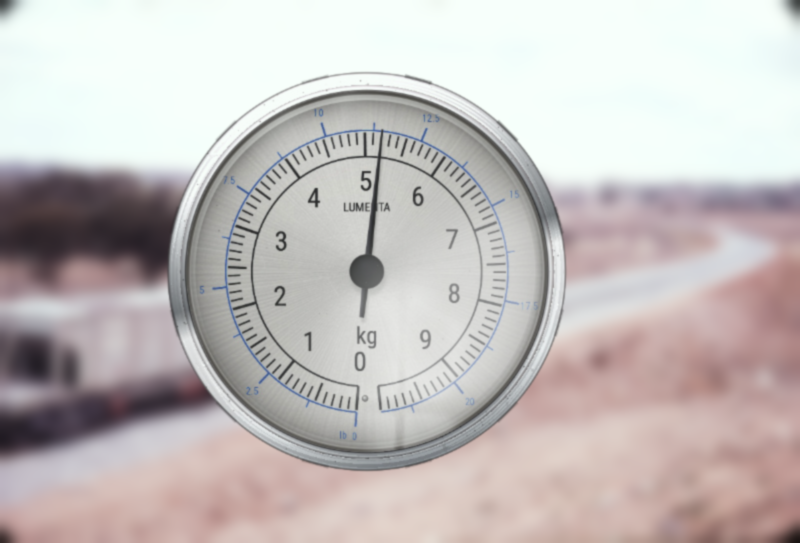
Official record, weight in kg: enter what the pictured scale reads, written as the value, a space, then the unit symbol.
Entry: 5.2 kg
